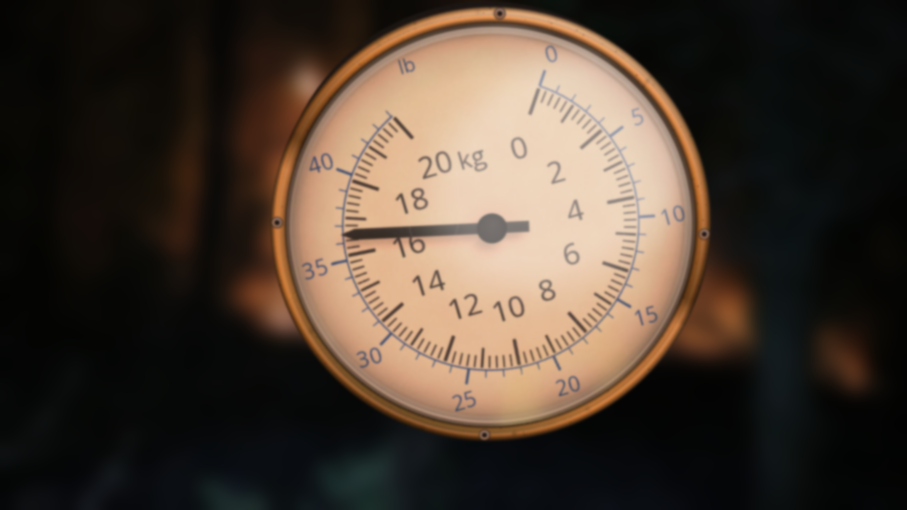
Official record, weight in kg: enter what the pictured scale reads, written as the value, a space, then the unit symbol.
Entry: 16.6 kg
